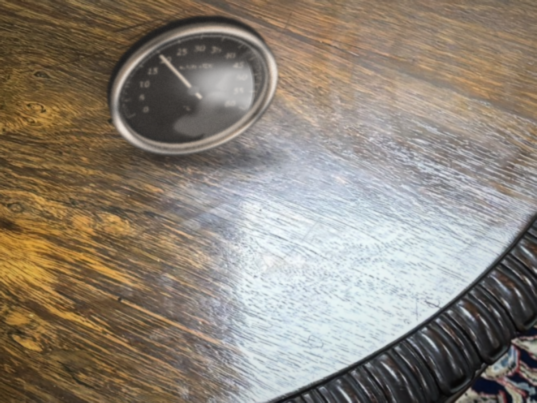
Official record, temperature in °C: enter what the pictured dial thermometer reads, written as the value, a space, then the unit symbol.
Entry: 20 °C
